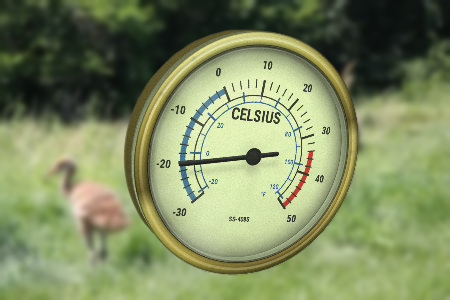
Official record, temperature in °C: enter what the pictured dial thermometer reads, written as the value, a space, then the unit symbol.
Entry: -20 °C
